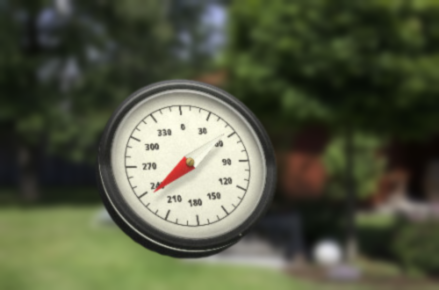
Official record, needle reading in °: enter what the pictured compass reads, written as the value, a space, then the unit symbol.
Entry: 235 °
